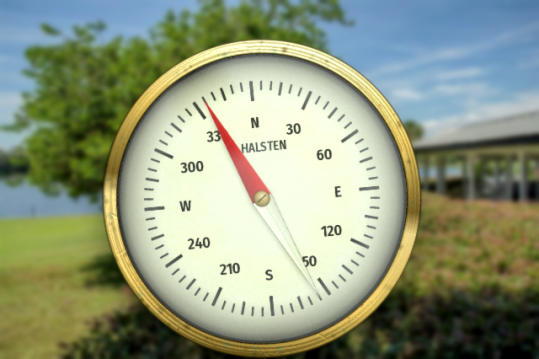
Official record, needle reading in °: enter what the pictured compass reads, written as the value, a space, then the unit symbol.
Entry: 335 °
